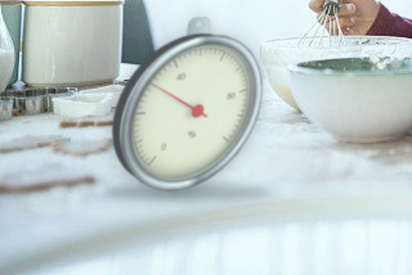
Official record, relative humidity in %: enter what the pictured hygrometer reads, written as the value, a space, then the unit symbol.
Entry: 30 %
